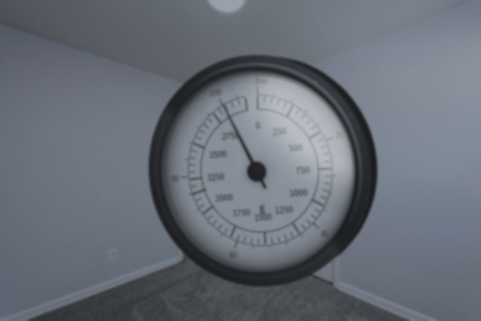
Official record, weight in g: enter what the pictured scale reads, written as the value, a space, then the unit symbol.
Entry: 2850 g
